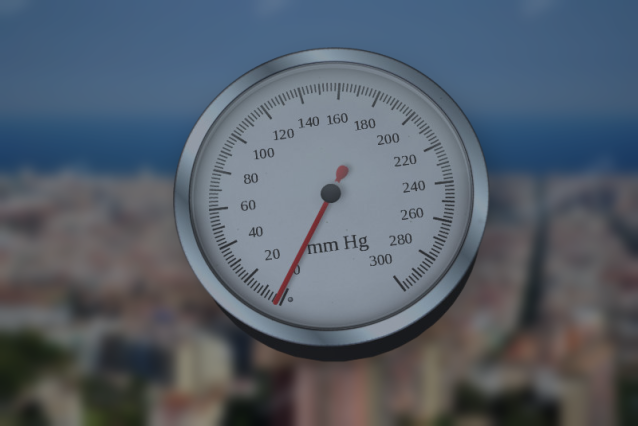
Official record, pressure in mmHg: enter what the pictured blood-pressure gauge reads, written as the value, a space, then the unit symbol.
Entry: 2 mmHg
